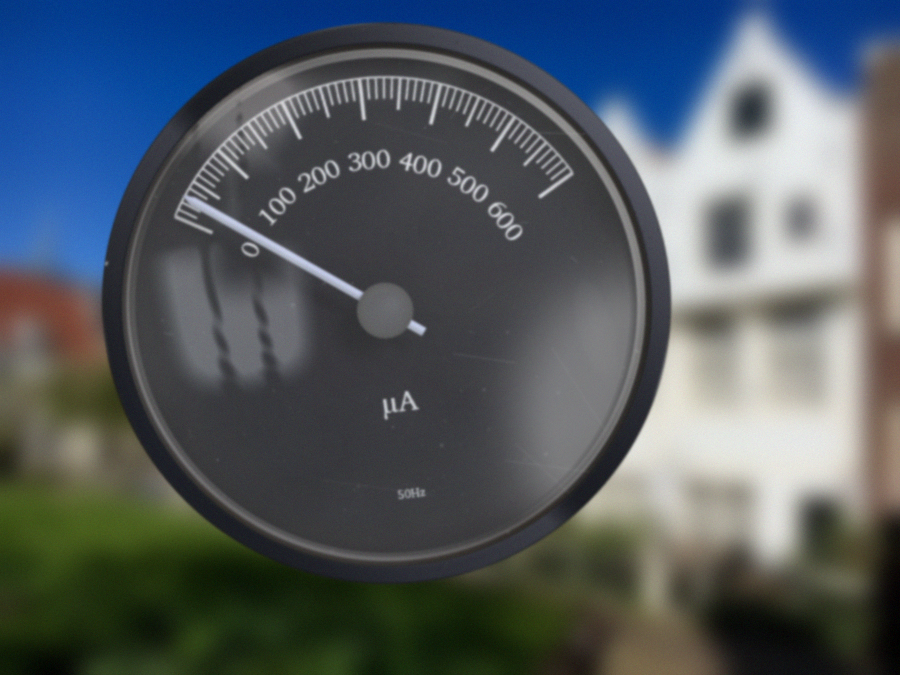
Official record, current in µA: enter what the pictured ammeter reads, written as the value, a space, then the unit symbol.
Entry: 30 µA
